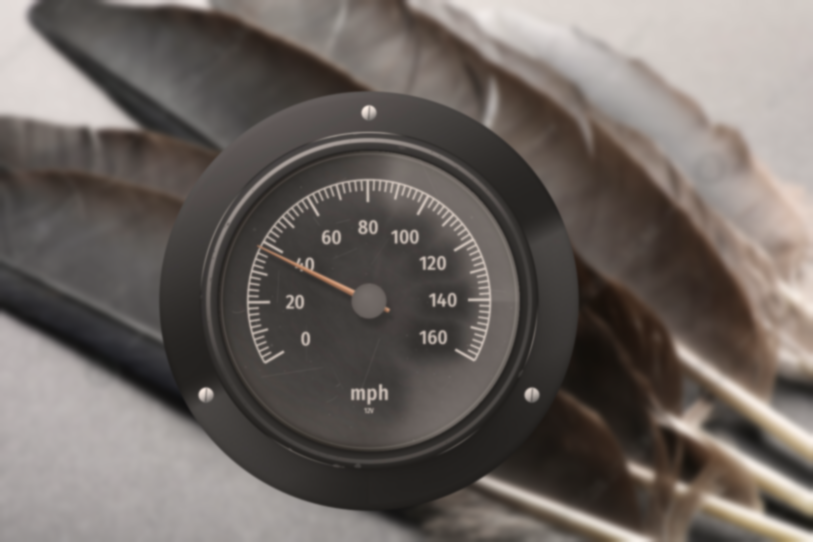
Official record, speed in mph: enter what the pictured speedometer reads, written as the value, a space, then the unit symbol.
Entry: 38 mph
